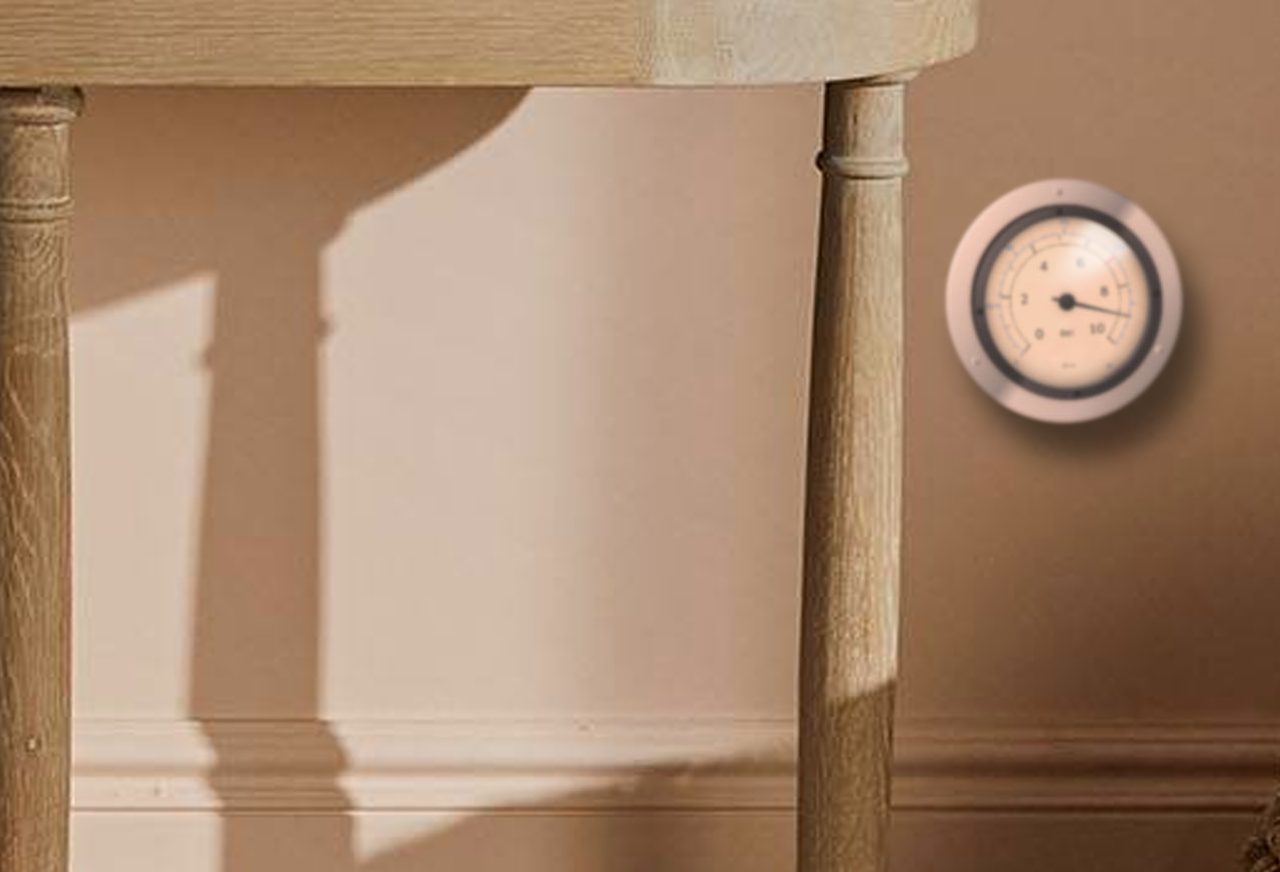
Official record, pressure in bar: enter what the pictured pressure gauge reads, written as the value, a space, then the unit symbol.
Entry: 9 bar
